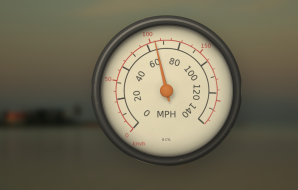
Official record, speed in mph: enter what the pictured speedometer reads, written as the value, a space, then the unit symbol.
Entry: 65 mph
